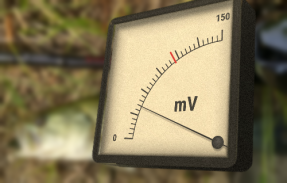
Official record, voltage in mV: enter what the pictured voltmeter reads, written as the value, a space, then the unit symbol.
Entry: 35 mV
